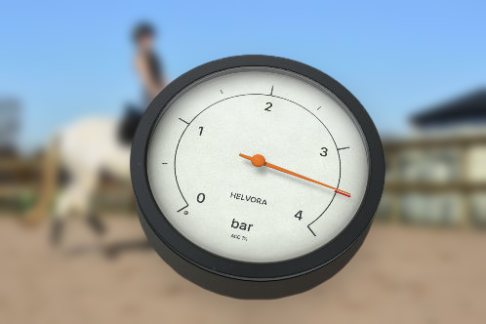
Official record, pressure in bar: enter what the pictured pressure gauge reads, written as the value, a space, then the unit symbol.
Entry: 3.5 bar
